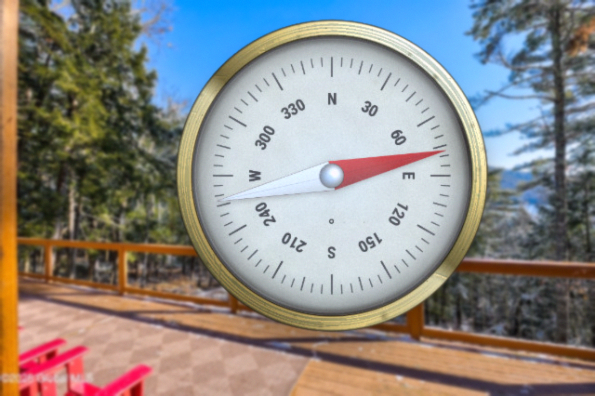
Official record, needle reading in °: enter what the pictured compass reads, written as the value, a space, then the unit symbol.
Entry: 77.5 °
